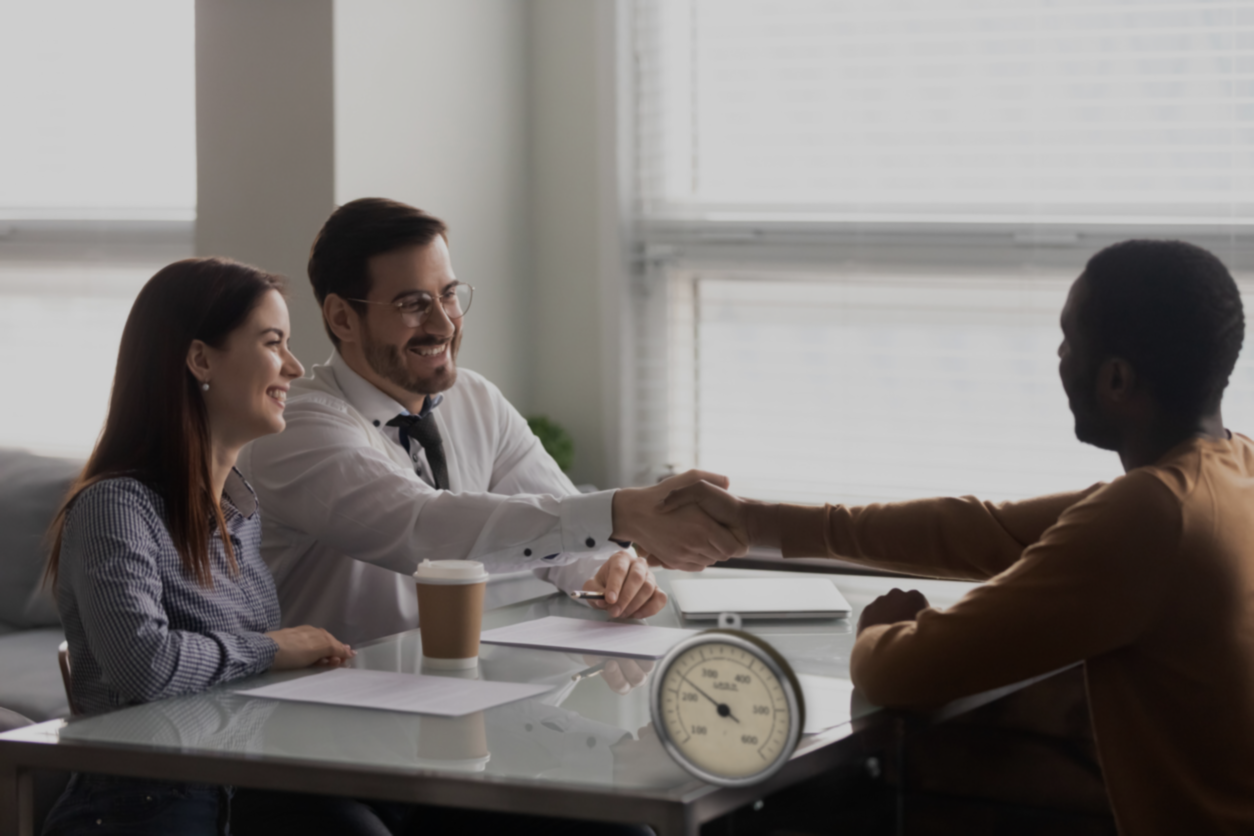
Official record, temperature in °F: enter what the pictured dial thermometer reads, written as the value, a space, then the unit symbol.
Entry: 240 °F
